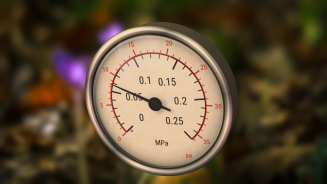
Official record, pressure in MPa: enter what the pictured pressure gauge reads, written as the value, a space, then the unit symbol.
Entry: 0.06 MPa
